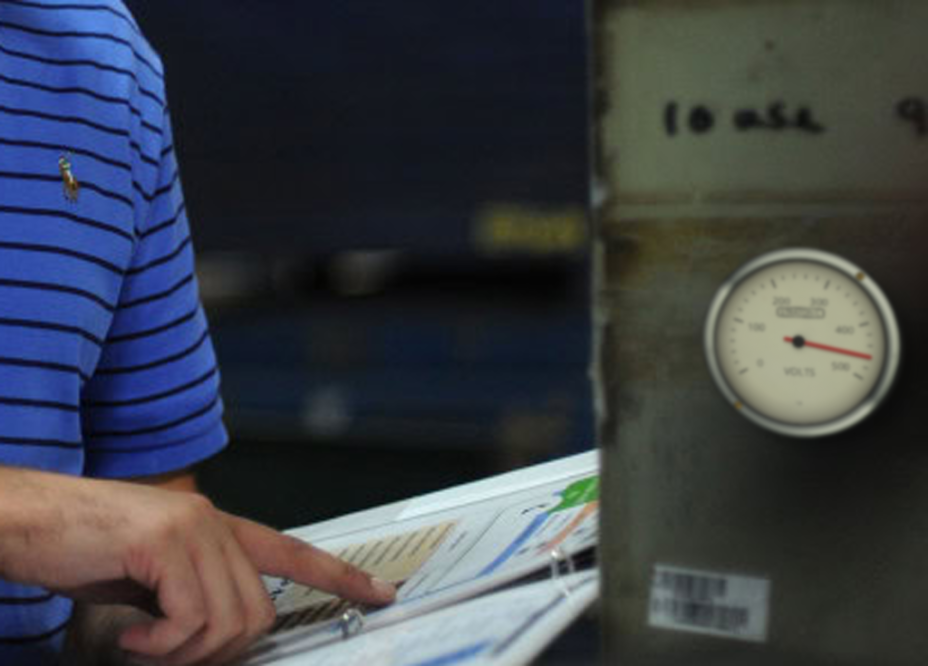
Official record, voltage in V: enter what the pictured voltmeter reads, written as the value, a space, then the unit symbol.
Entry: 460 V
